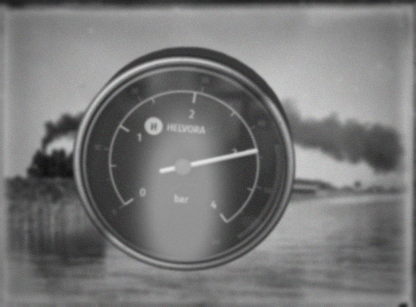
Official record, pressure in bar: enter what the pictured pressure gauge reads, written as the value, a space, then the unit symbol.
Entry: 3 bar
